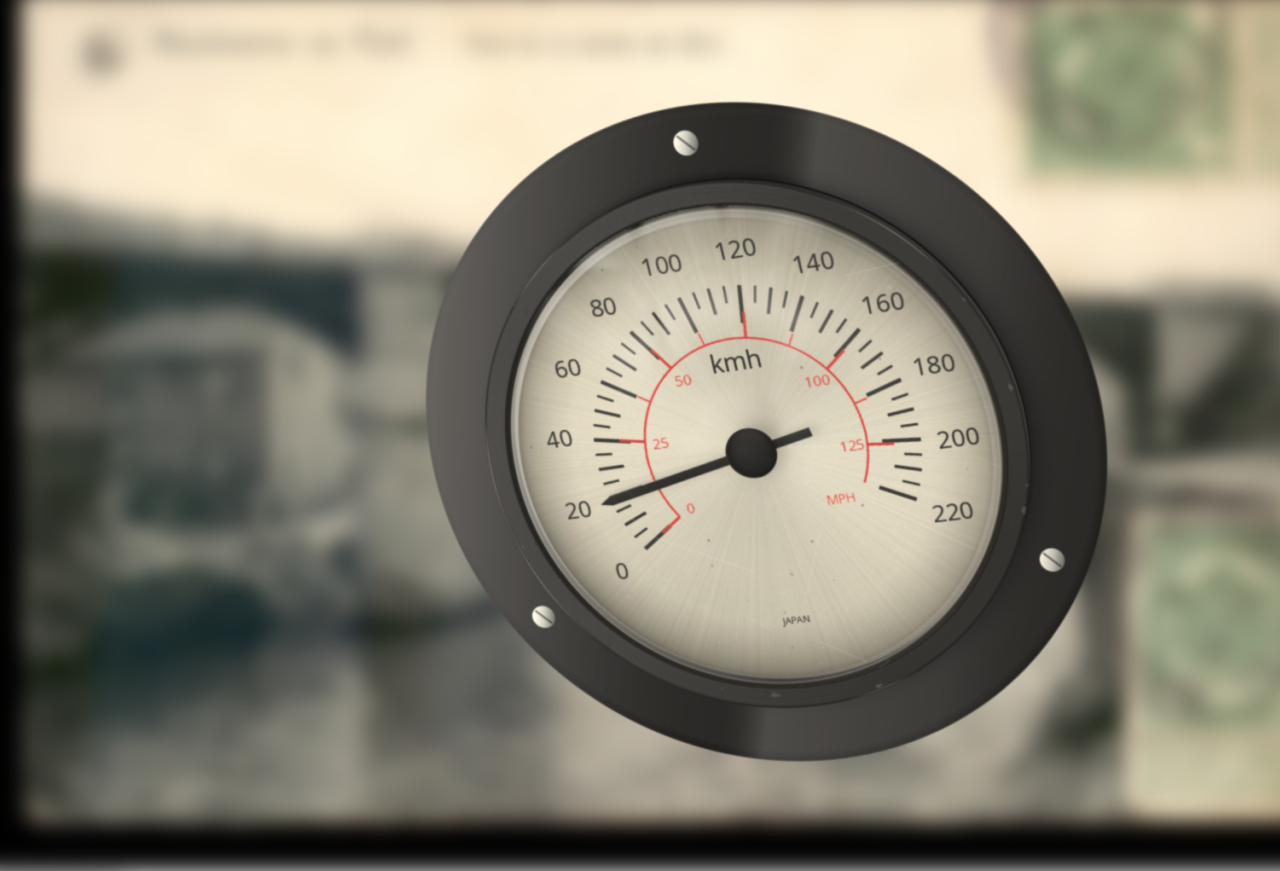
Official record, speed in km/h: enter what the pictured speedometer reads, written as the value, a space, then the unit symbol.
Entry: 20 km/h
